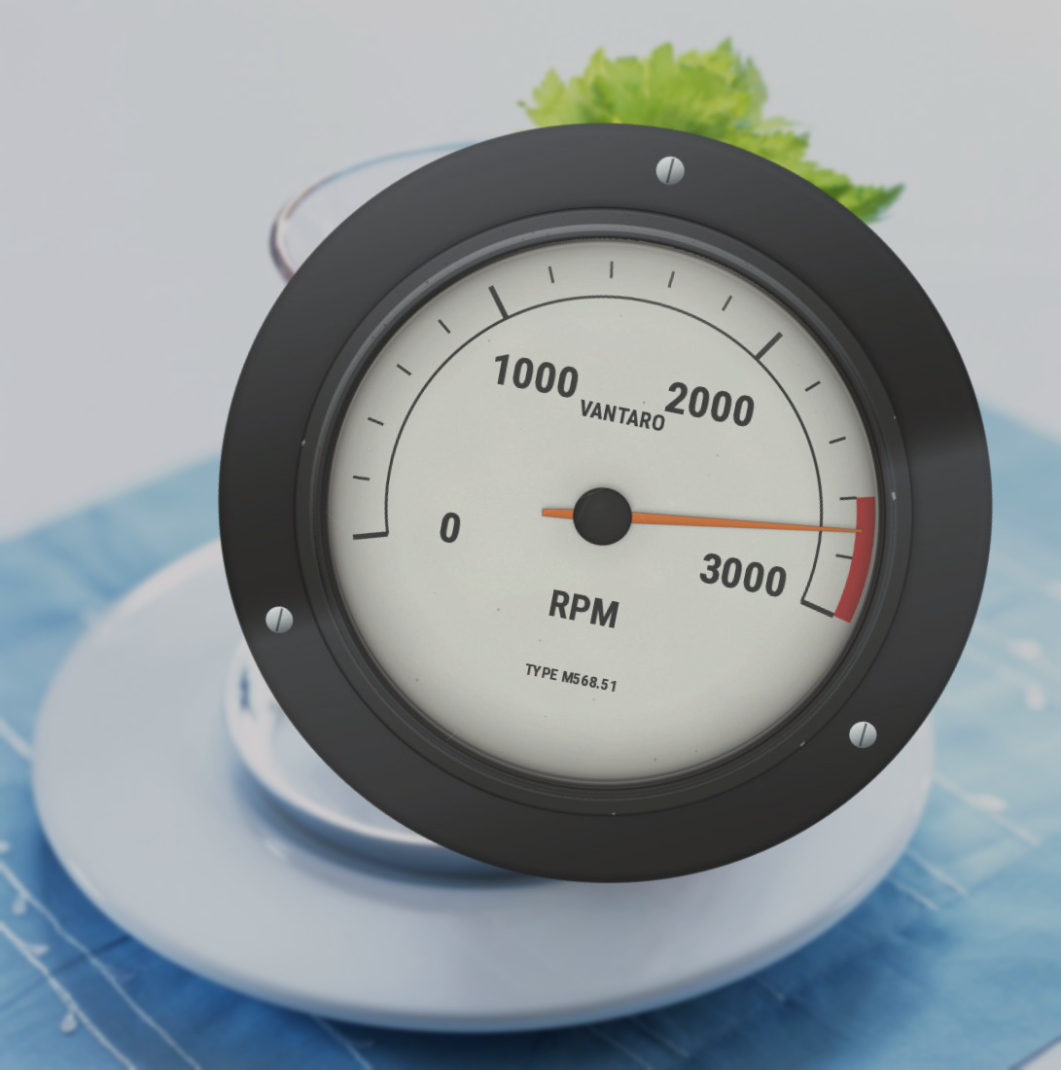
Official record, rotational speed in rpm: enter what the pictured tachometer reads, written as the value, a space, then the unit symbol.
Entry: 2700 rpm
